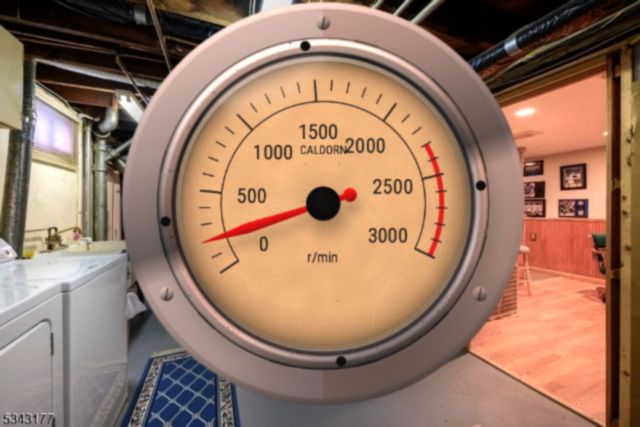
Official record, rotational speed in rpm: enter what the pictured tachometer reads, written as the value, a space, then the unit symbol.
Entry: 200 rpm
